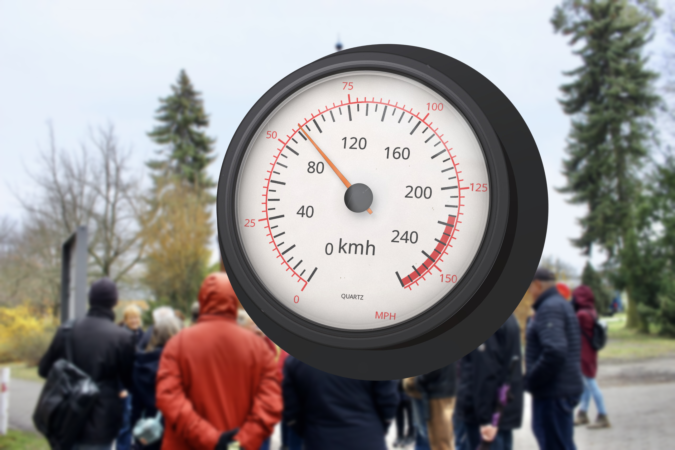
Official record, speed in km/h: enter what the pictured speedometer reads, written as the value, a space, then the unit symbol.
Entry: 92.5 km/h
